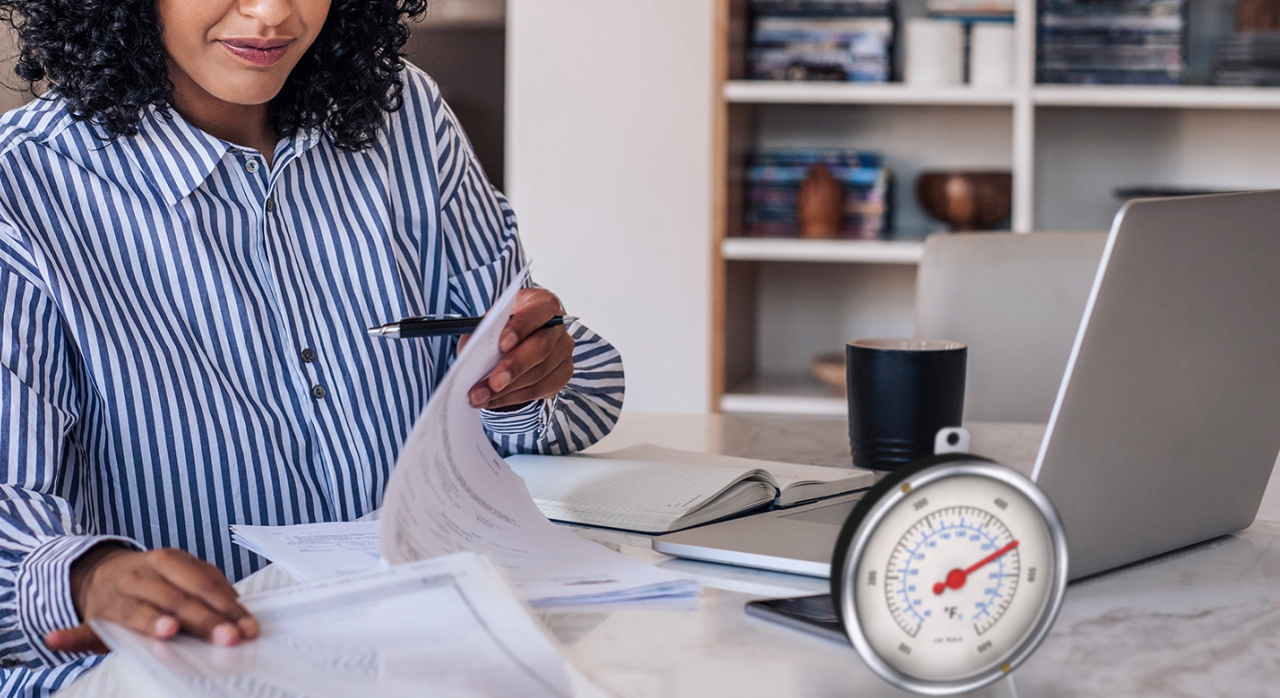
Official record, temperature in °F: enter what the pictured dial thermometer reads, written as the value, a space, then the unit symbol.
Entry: 450 °F
